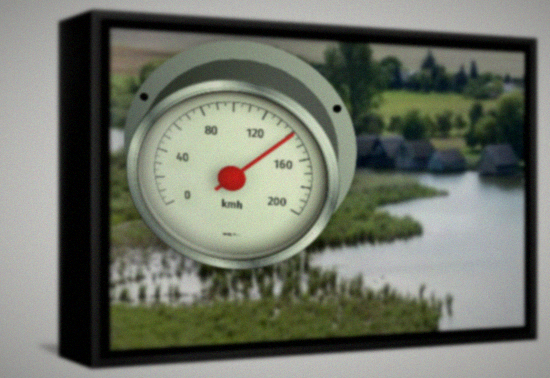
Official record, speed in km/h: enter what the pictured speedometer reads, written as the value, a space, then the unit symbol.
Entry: 140 km/h
